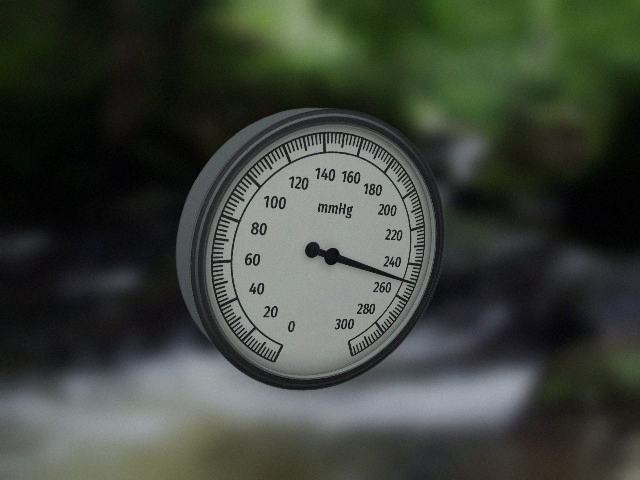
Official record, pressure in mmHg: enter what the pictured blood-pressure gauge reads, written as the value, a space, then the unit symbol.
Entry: 250 mmHg
